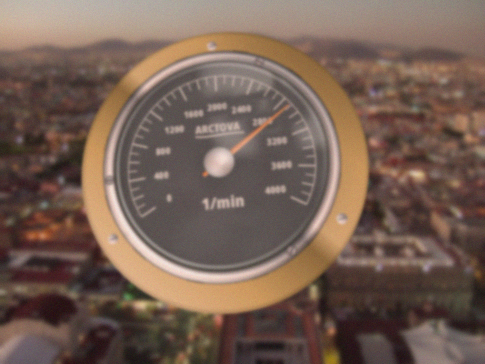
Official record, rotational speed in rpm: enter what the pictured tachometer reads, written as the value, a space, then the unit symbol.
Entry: 2900 rpm
